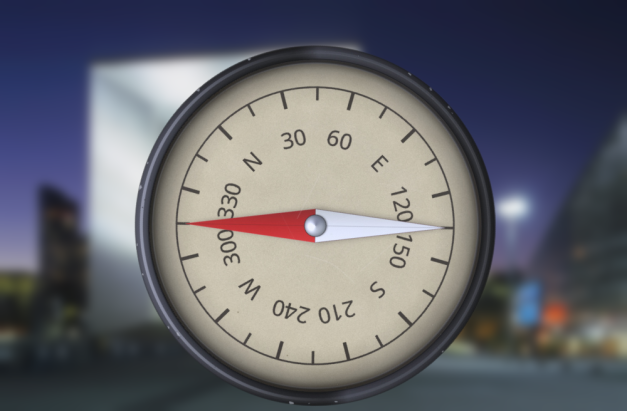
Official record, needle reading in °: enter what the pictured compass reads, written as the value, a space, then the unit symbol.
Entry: 315 °
